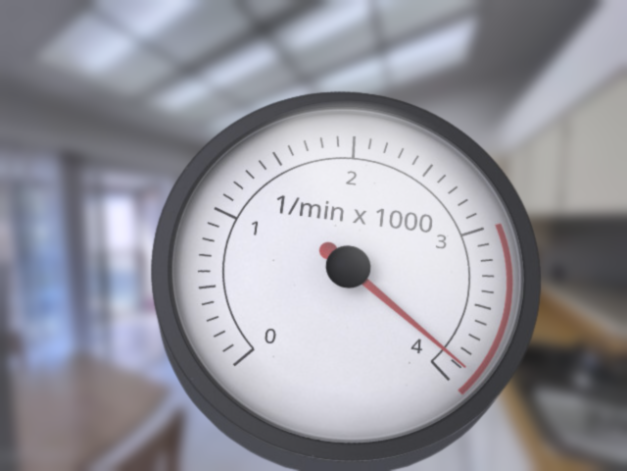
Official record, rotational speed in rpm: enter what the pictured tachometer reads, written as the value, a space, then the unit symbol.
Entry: 3900 rpm
